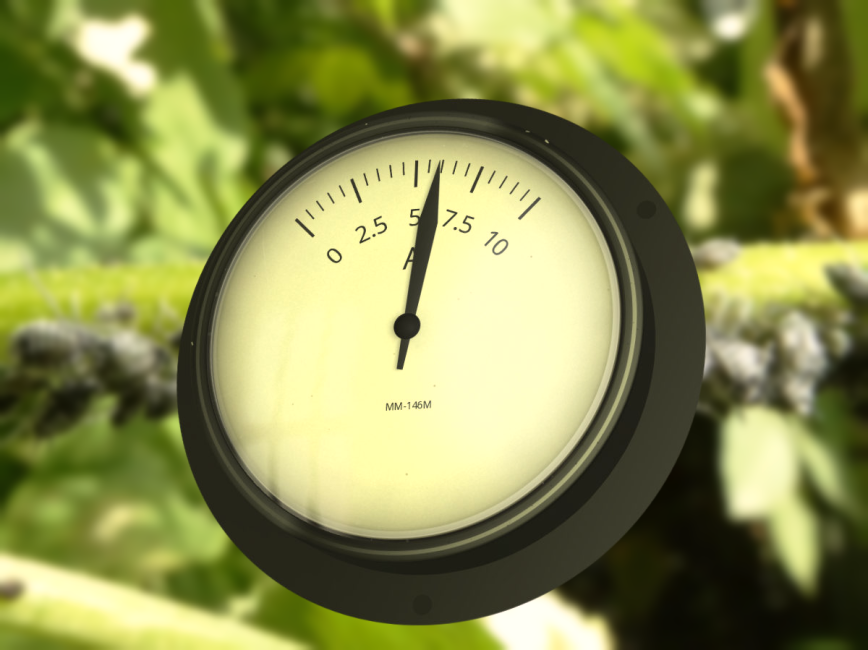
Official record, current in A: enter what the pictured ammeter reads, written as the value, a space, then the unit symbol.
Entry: 6 A
